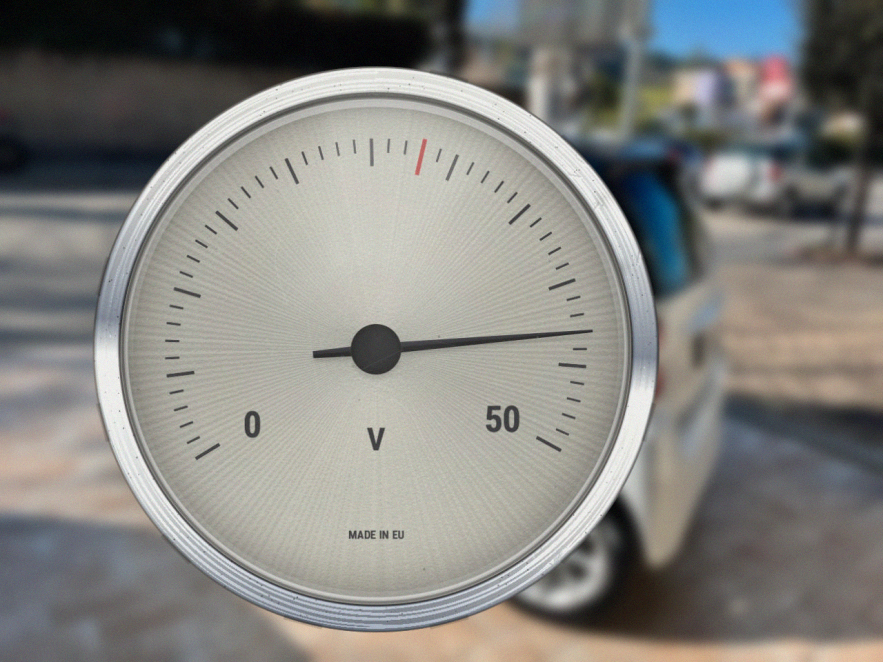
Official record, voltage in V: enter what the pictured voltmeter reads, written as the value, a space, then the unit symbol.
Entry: 43 V
